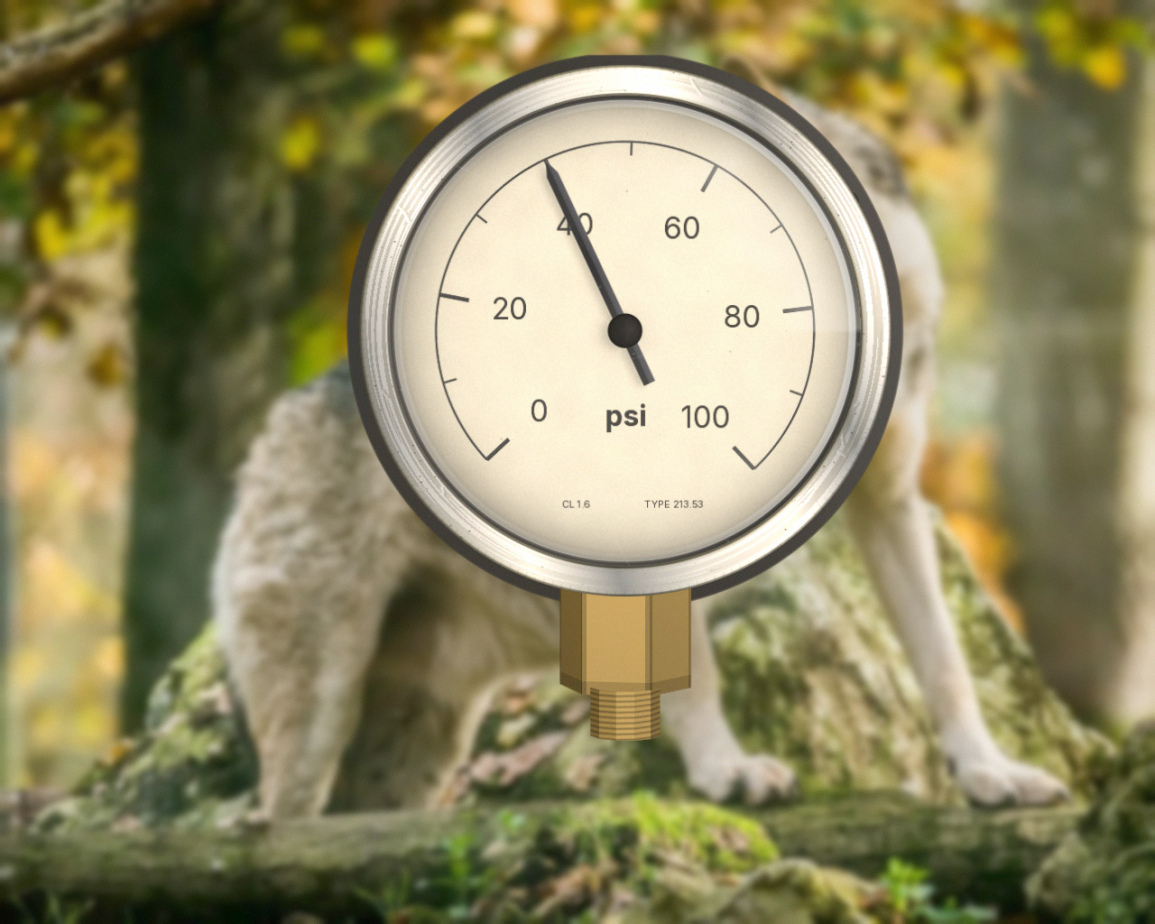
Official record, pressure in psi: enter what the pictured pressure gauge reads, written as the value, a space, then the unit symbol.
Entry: 40 psi
